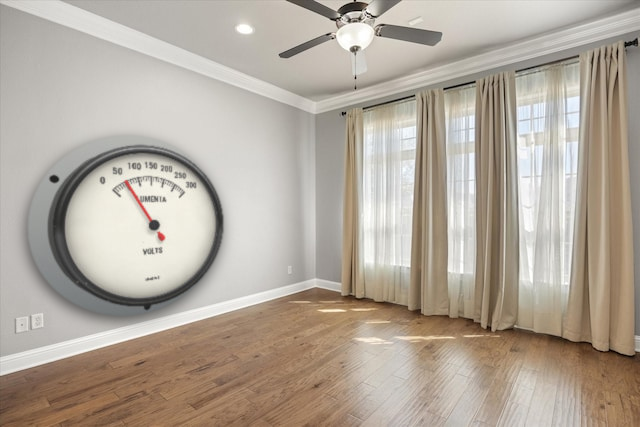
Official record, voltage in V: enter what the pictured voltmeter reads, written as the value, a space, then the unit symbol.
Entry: 50 V
